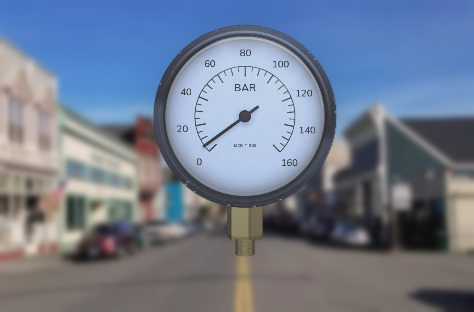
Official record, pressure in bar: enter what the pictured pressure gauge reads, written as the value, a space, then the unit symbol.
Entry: 5 bar
